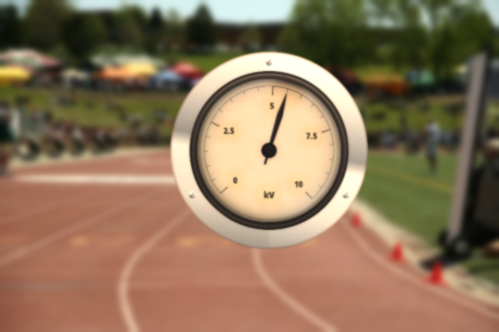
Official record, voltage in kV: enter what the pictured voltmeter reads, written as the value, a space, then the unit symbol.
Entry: 5.5 kV
